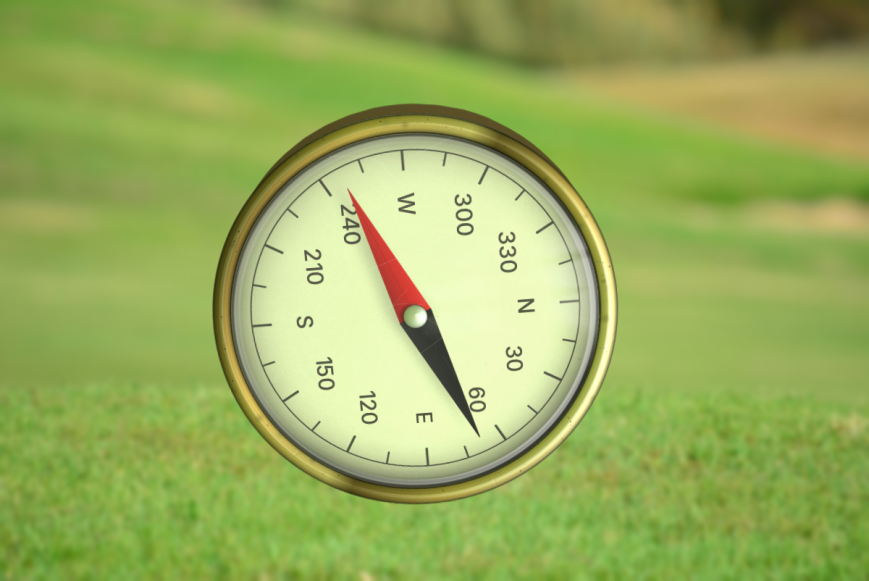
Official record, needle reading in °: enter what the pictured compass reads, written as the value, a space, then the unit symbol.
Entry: 247.5 °
